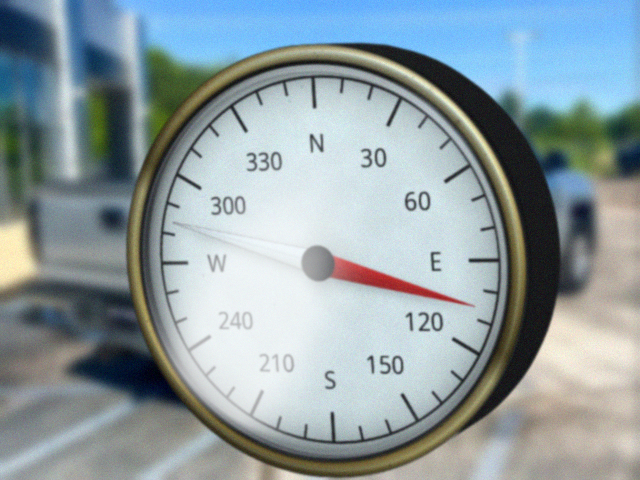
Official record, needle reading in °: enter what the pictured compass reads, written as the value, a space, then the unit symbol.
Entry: 105 °
